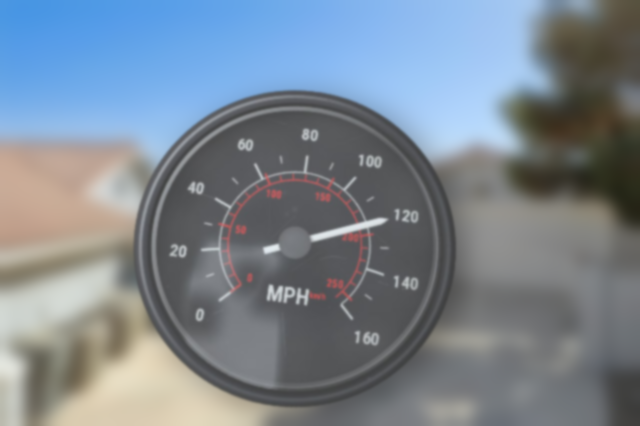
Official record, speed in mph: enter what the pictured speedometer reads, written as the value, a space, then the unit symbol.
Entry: 120 mph
